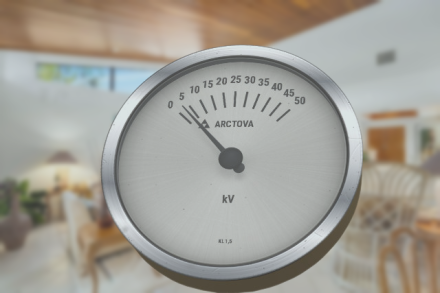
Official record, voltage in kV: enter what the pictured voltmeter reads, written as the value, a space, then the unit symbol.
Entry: 2.5 kV
